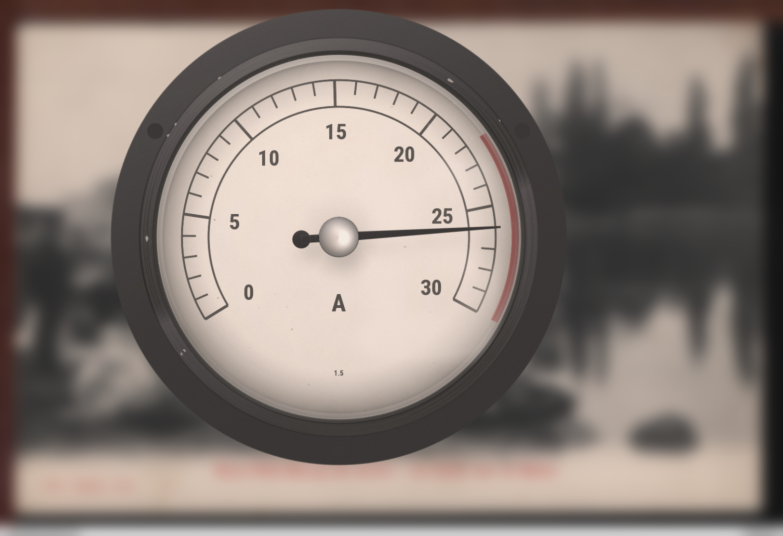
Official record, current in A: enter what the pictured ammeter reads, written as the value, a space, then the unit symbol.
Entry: 26 A
